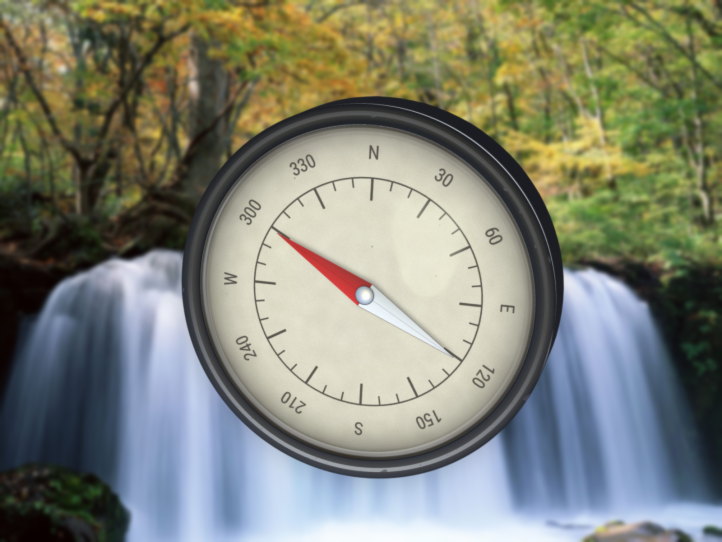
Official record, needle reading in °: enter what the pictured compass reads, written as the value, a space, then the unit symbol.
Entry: 300 °
